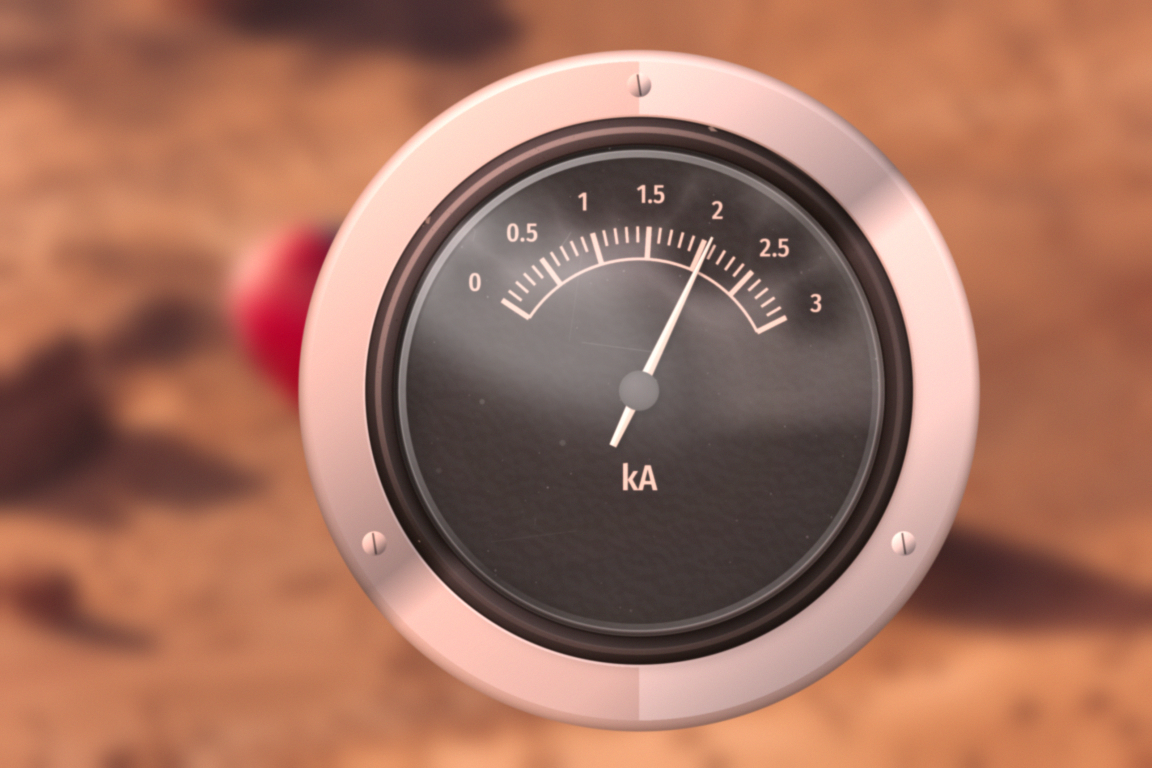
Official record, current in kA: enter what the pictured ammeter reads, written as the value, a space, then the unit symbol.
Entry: 2.05 kA
